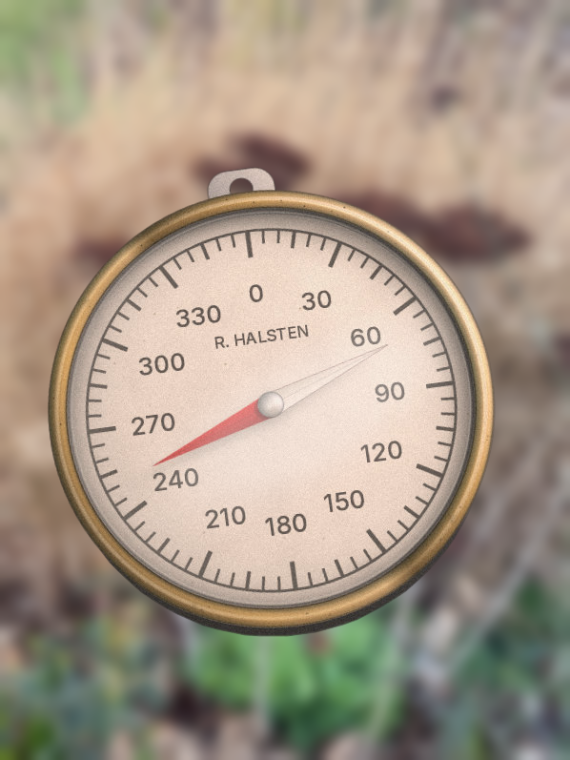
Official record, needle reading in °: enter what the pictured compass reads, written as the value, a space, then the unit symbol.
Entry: 250 °
